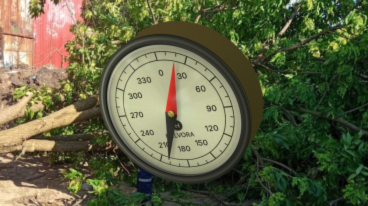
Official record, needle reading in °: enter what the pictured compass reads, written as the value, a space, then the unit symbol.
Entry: 20 °
